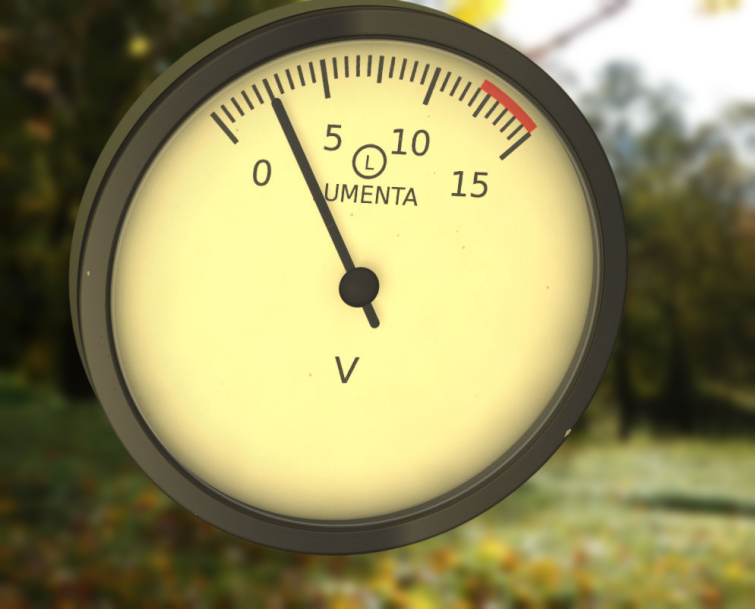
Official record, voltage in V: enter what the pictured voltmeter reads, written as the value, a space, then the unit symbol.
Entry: 2.5 V
